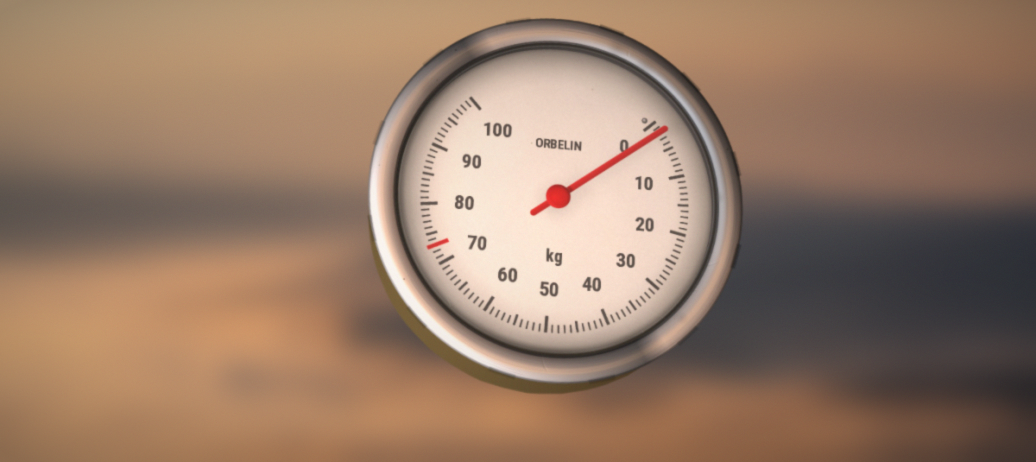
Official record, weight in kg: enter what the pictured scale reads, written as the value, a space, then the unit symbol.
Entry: 2 kg
